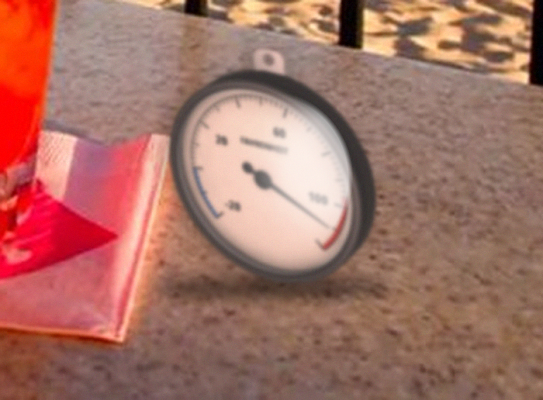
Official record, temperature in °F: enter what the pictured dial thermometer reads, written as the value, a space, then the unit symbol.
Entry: 110 °F
